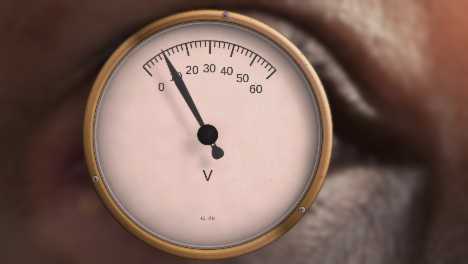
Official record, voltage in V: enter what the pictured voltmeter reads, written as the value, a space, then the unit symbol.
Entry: 10 V
